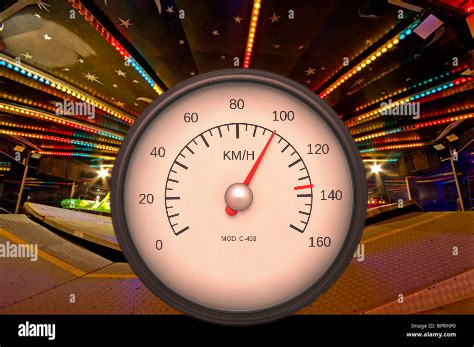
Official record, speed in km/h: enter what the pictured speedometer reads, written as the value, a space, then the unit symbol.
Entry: 100 km/h
